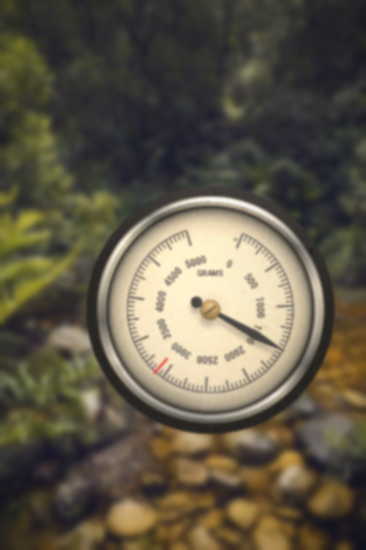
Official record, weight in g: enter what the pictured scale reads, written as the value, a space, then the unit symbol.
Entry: 1500 g
